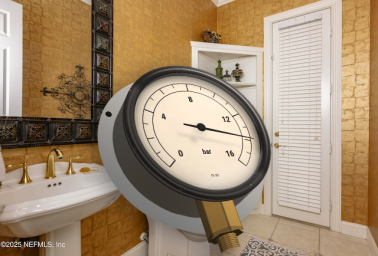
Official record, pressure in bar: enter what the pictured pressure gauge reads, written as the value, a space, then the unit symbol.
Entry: 14 bar
